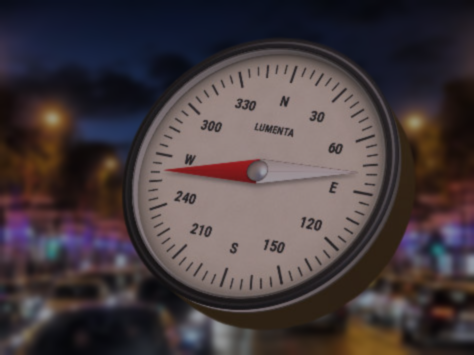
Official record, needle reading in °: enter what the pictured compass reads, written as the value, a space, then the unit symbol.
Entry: 260 °
